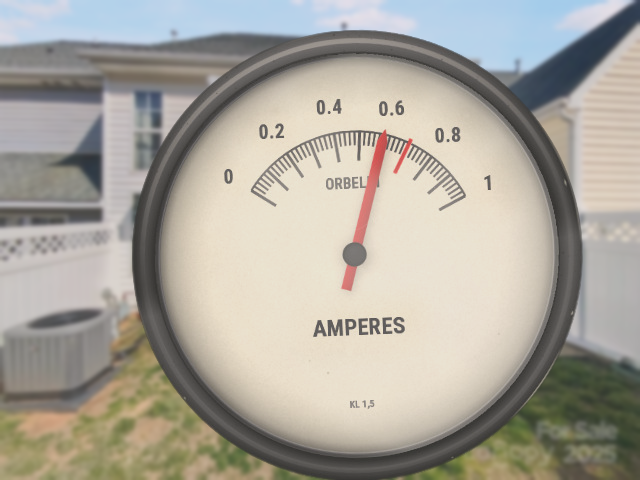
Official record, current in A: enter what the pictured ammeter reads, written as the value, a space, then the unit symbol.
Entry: 0.6 A
